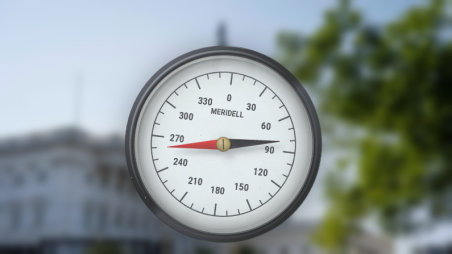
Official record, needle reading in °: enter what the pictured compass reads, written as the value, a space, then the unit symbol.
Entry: 260 °
